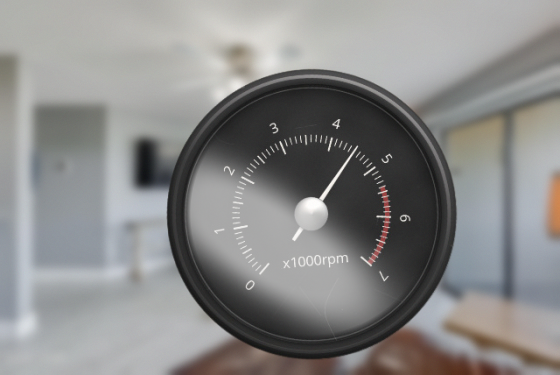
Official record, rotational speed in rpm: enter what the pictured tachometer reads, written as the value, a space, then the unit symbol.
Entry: 4500 rpm
